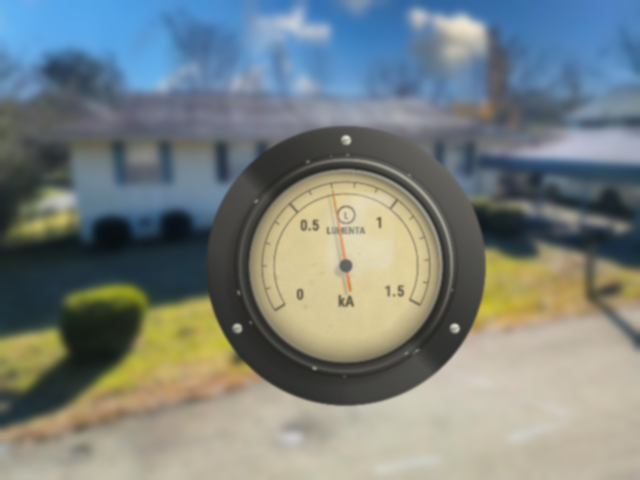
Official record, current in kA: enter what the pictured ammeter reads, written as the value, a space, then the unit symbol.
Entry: 0.7 kA
